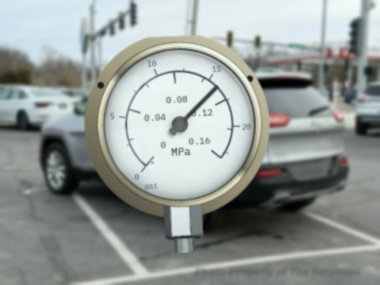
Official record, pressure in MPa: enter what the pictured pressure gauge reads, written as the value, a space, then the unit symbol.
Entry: 0.11 MPa
